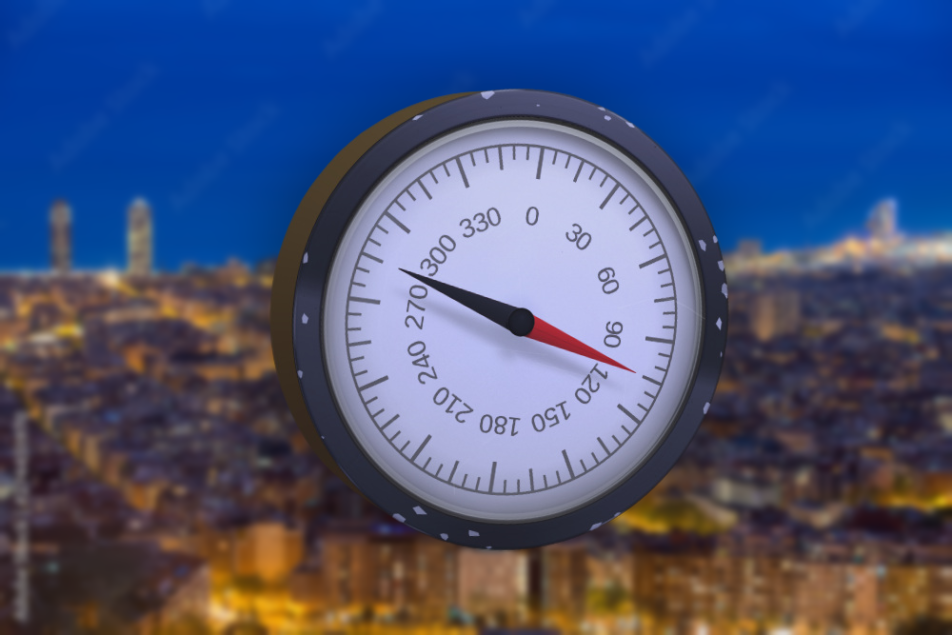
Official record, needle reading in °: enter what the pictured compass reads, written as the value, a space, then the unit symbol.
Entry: 105 °
